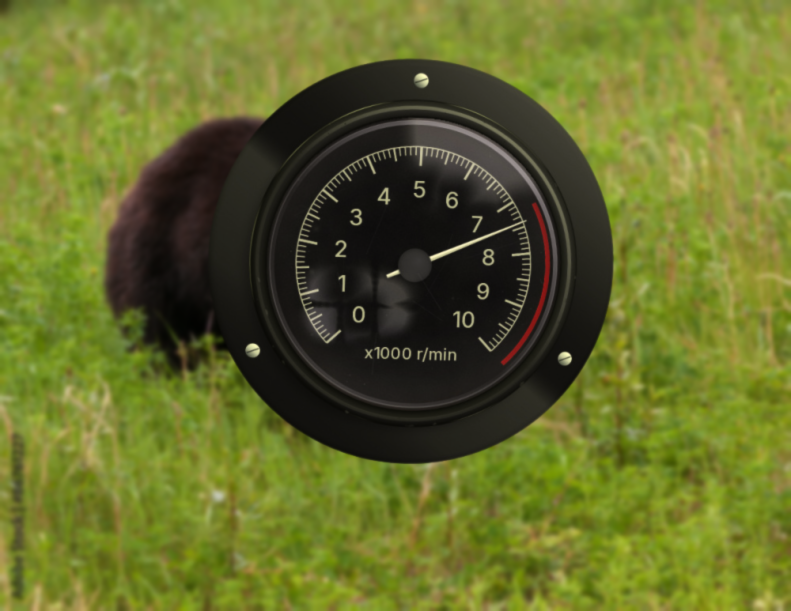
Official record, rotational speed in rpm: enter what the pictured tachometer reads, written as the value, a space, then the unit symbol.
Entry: 7400 rpm
